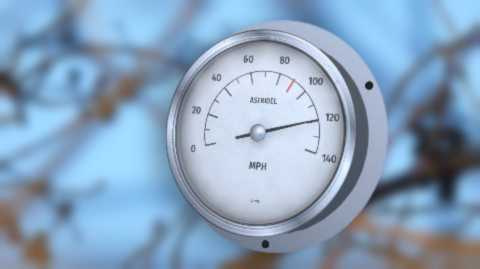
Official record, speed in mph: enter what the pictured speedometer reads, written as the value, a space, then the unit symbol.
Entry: 120 mph
